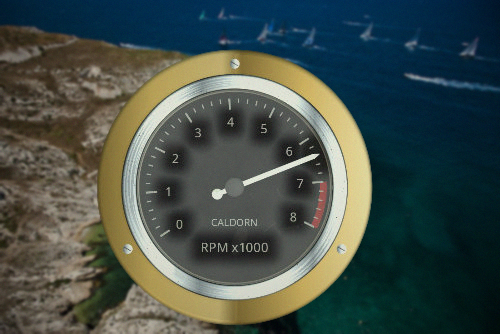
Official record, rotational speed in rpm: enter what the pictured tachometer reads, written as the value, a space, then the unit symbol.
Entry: 6400 rpm
